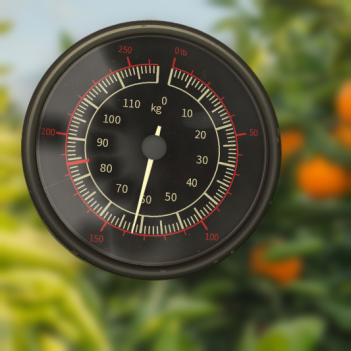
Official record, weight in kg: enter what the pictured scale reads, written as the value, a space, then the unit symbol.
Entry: 62 kg
